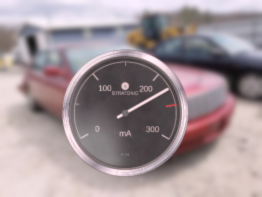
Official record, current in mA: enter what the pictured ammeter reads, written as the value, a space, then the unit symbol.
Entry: 225 mA
